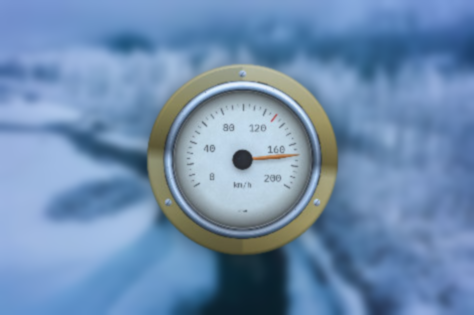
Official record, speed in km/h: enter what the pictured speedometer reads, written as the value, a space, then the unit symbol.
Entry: 170 km/h
